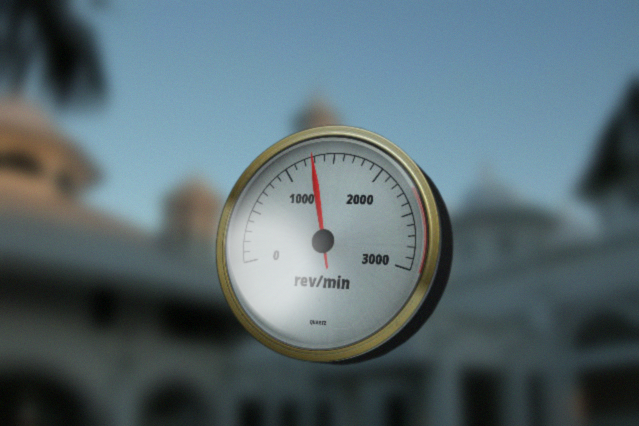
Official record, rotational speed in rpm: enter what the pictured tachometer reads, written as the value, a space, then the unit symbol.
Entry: 1300 rpm
